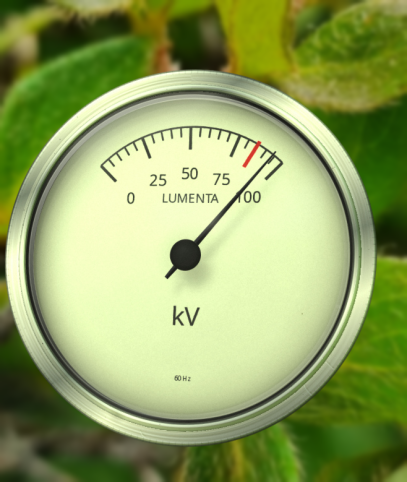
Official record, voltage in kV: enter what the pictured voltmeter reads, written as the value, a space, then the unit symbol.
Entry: 95 kV
